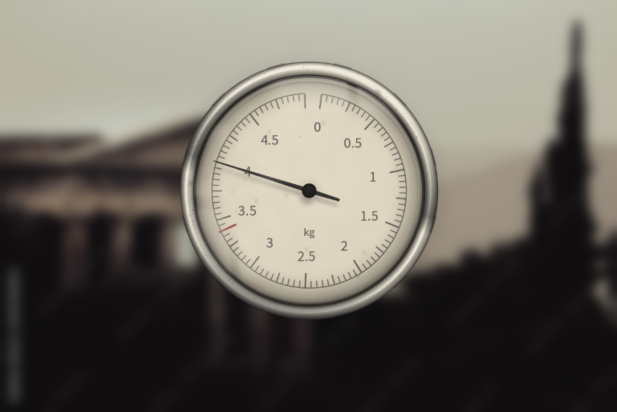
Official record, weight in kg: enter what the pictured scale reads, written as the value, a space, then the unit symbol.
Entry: 4 kg
